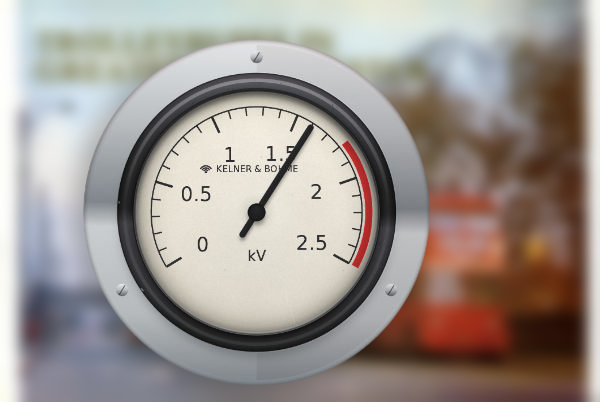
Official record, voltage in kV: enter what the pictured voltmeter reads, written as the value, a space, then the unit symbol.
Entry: 1.6 kV
